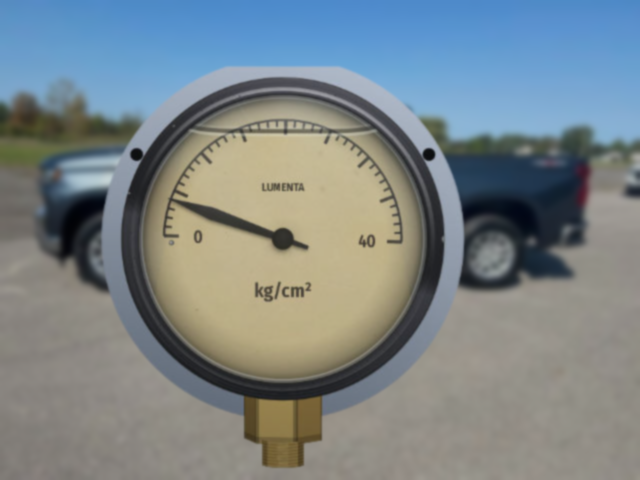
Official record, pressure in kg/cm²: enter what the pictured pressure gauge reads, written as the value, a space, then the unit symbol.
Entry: 4 kg/cm²
